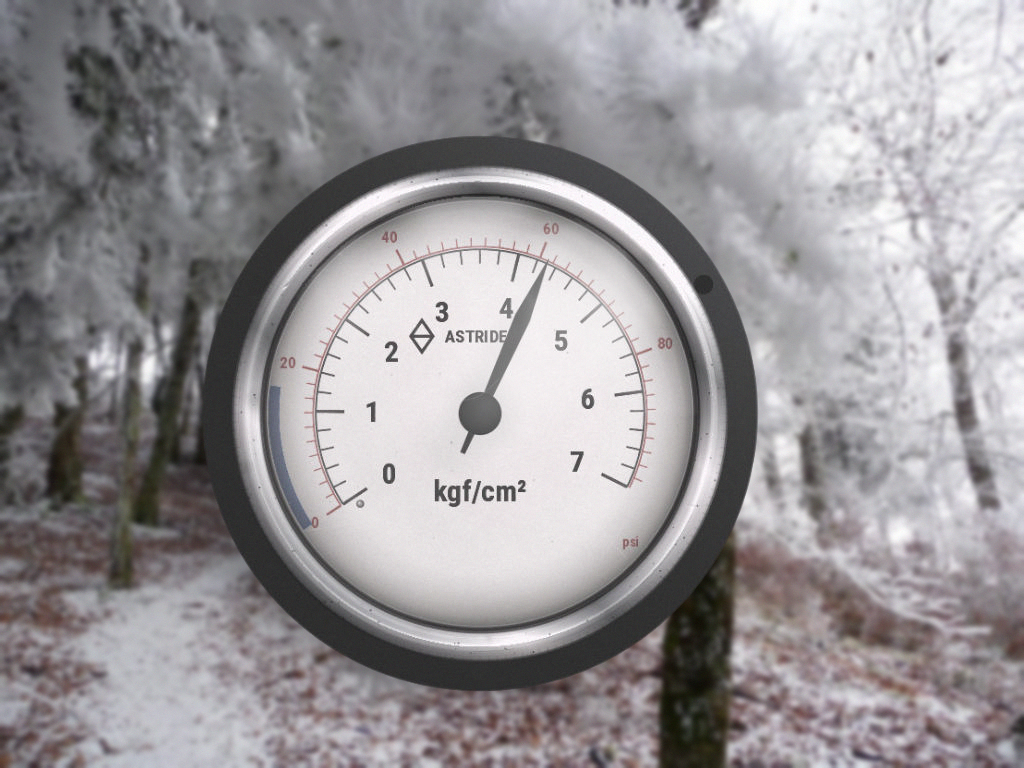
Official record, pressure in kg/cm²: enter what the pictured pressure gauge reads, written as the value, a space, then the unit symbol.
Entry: 4.3 kg/cm²
